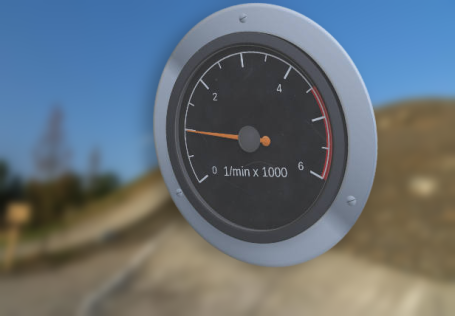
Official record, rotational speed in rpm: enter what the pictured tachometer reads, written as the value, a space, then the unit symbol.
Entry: 1000 rpm
